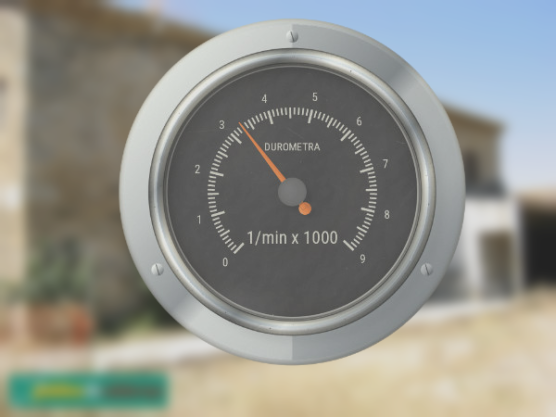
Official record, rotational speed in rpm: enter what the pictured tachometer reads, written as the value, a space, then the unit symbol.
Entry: 3300 rpm
